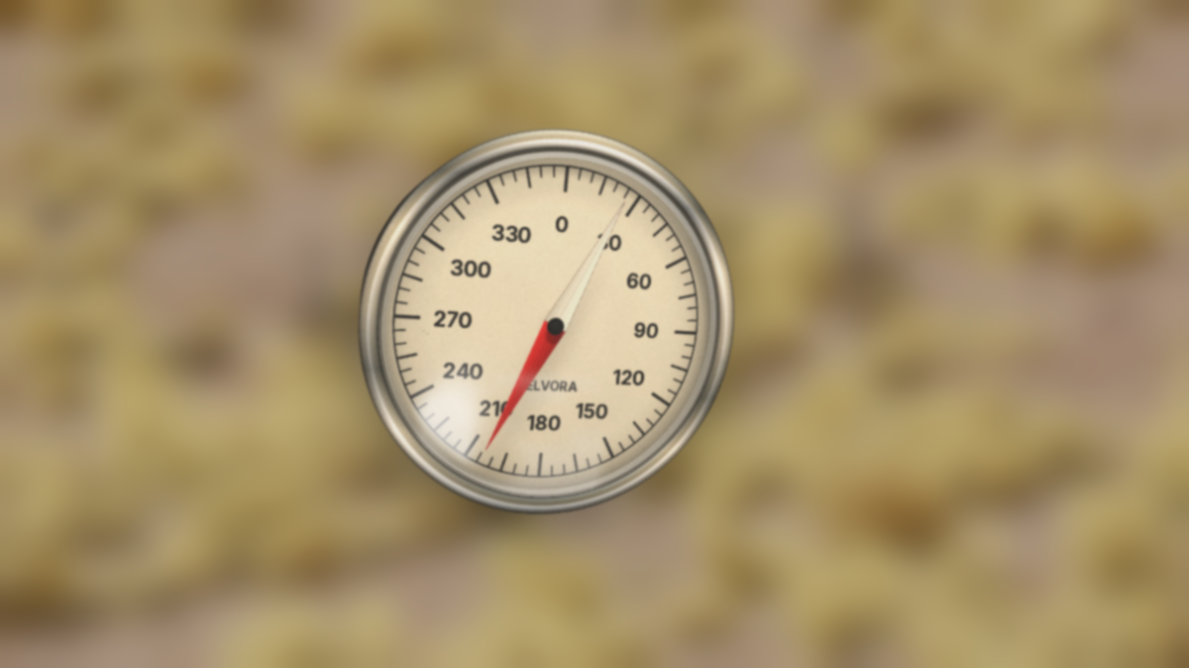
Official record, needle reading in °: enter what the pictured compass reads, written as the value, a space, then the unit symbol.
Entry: 205 °
